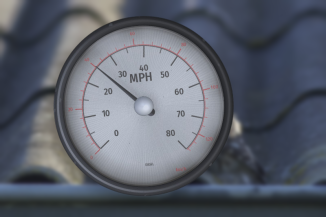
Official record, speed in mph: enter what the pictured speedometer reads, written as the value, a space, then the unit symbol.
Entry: 25 mph
